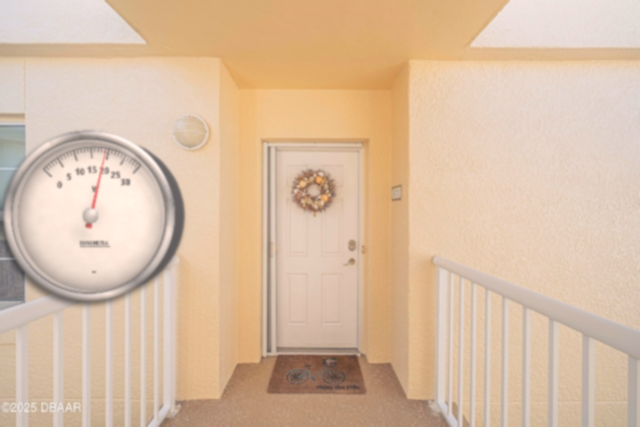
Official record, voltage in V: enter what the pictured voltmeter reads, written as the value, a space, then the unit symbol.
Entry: 20 V
